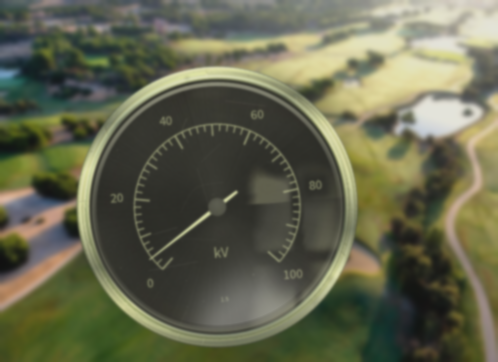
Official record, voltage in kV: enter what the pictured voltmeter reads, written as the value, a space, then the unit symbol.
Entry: 4 kV
